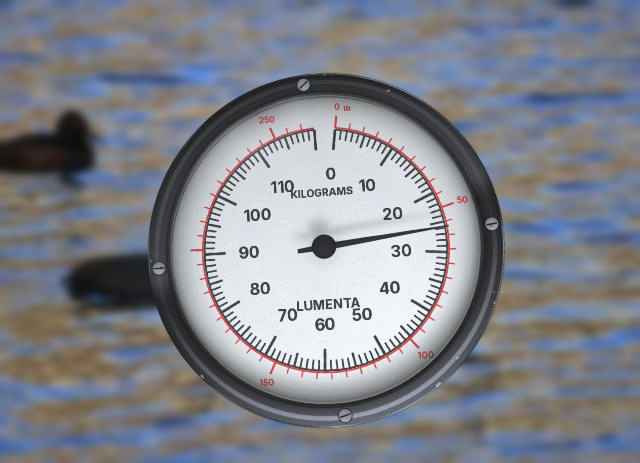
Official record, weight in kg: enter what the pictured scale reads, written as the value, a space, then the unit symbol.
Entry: 26 kg
